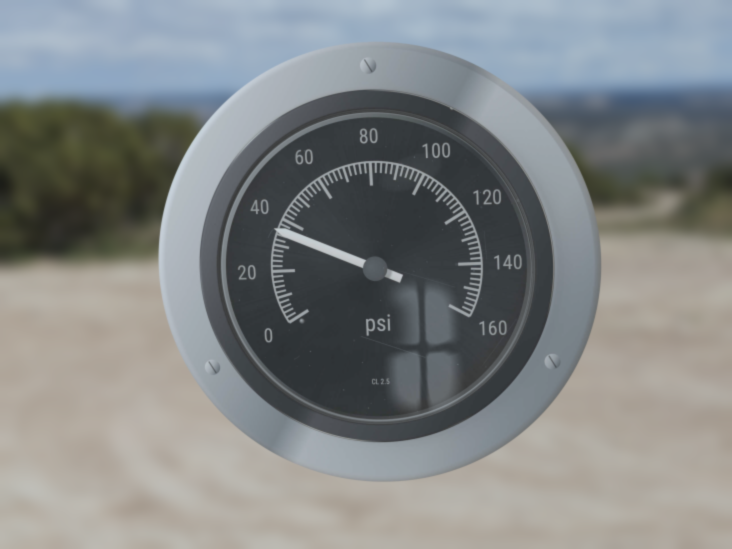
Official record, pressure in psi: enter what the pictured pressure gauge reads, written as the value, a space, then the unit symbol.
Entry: 36 psi
